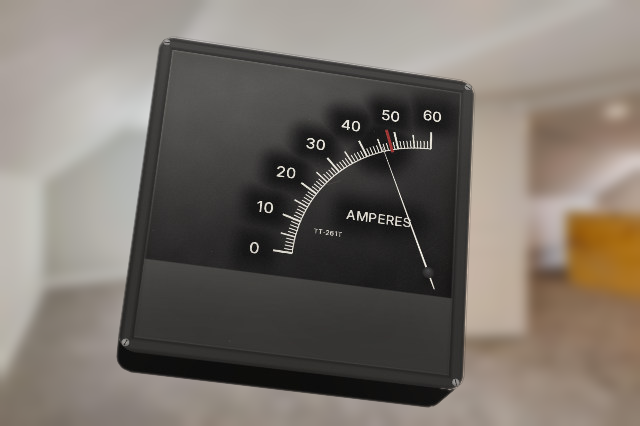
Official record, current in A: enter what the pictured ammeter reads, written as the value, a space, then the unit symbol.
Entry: 45 A
